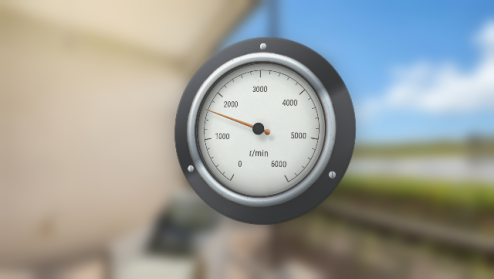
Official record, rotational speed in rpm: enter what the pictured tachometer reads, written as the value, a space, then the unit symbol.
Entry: 1600 rpm
